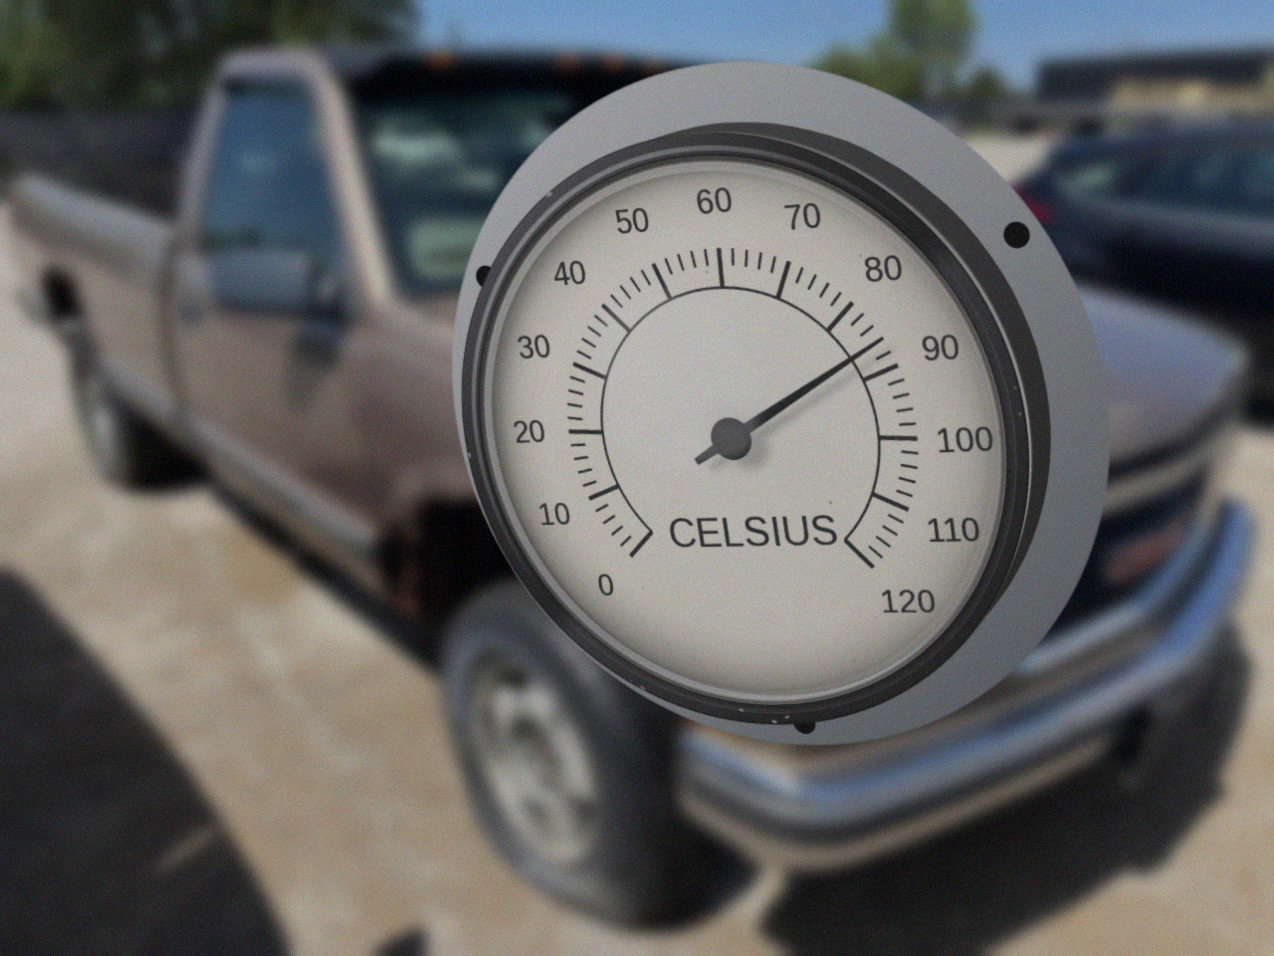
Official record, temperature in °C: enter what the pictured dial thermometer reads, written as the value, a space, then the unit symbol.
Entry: 86 °C
